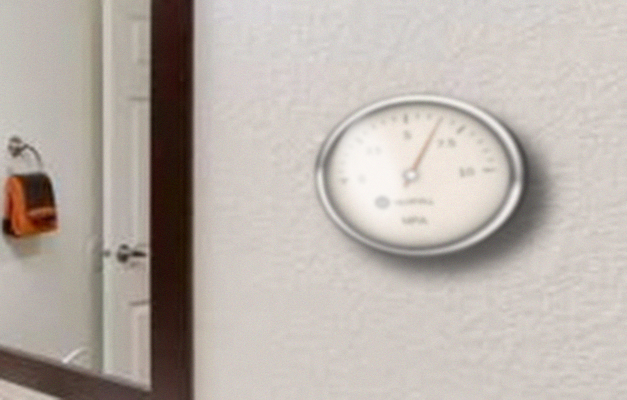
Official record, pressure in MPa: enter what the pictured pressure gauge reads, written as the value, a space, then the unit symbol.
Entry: 6.5 MPa
